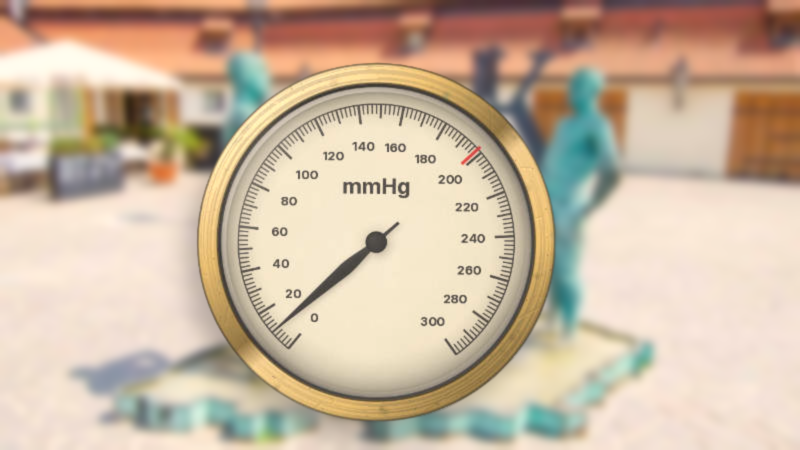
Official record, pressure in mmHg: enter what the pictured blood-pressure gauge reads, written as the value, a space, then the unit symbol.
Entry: 10 mmHg
